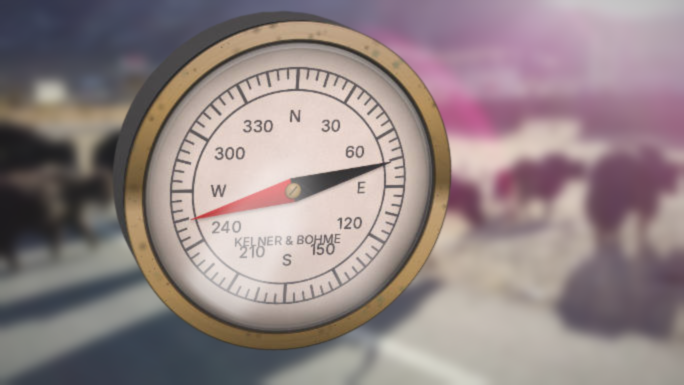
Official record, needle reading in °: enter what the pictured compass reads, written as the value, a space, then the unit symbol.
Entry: 255 °
